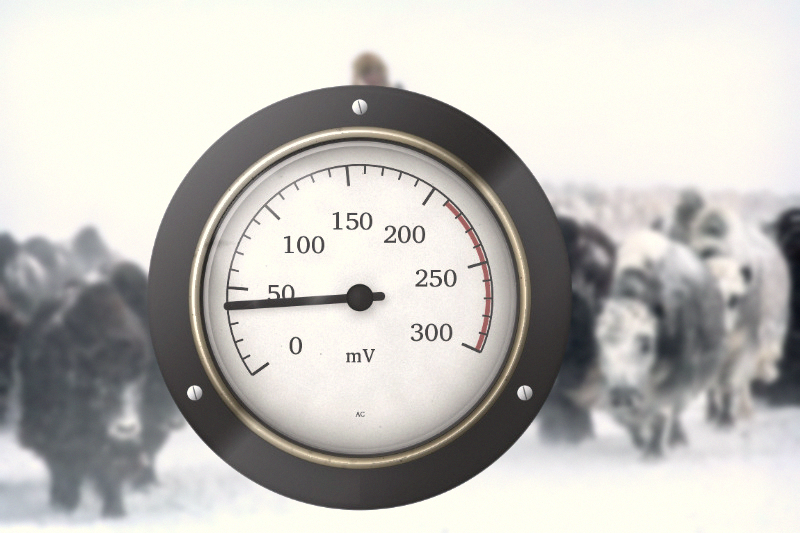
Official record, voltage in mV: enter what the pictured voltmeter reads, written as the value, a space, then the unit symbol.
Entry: 40 mV
